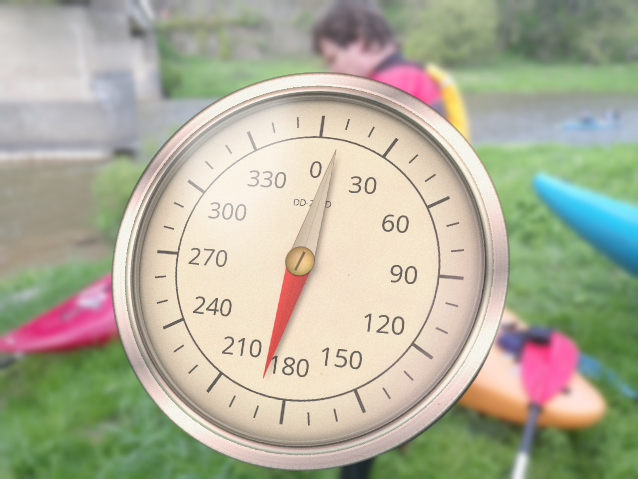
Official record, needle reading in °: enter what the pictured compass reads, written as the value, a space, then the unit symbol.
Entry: 190 °
